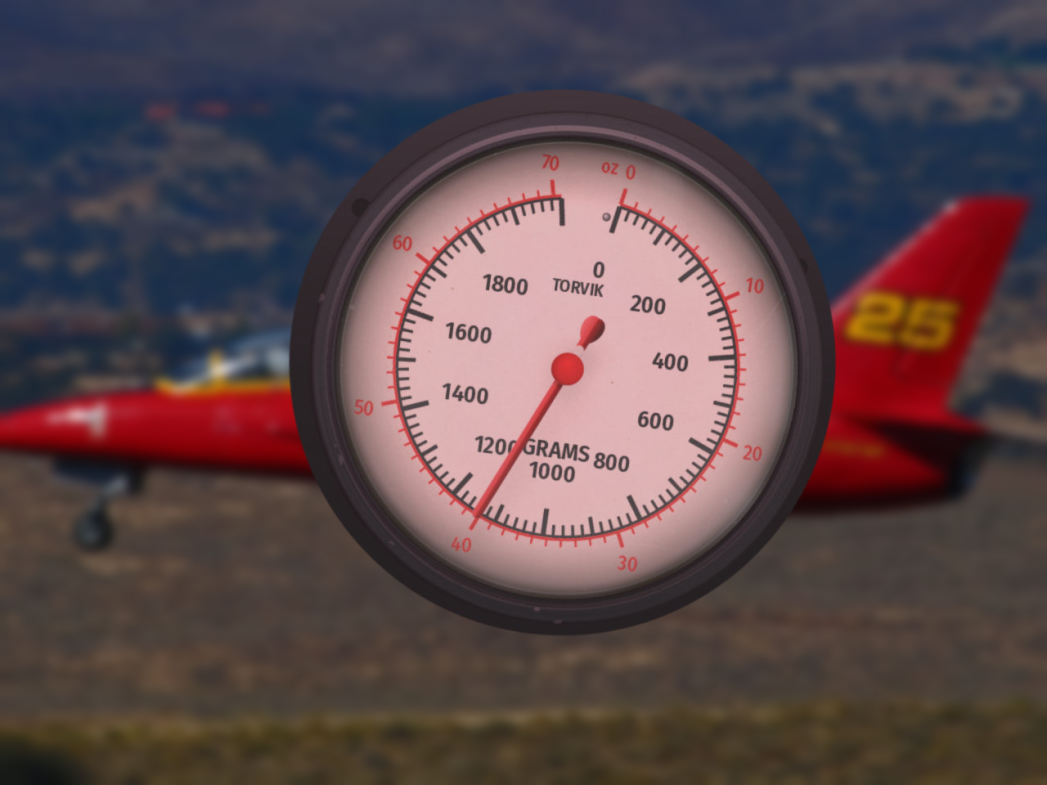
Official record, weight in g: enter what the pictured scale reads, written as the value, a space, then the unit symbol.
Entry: 1140 g
